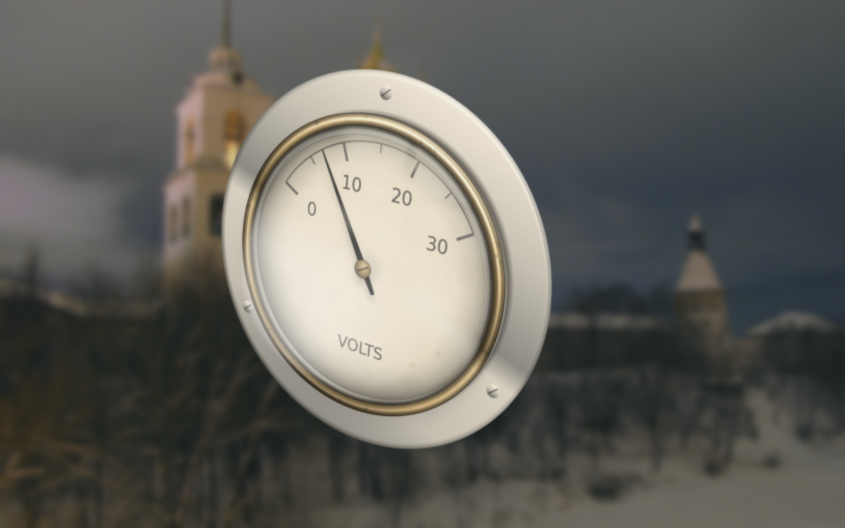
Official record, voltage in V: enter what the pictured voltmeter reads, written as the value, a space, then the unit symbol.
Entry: 7.5 V
